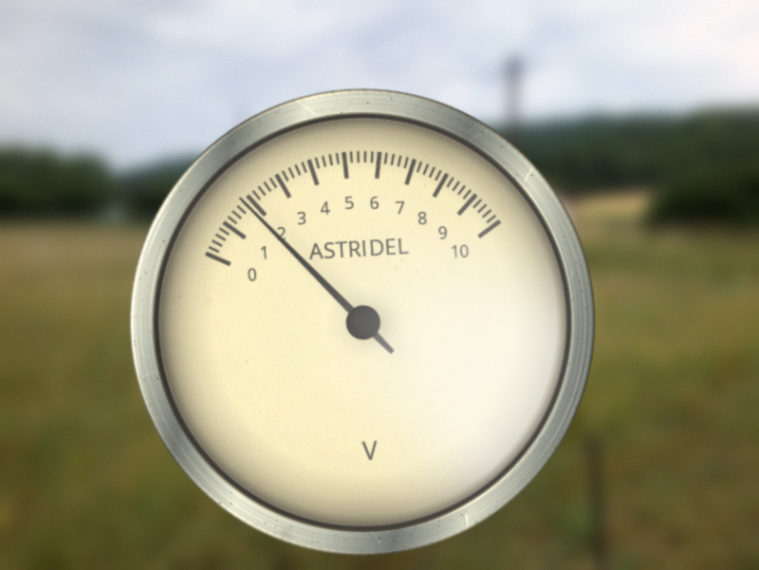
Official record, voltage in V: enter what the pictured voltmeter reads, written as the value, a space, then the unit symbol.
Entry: 1.8 V
